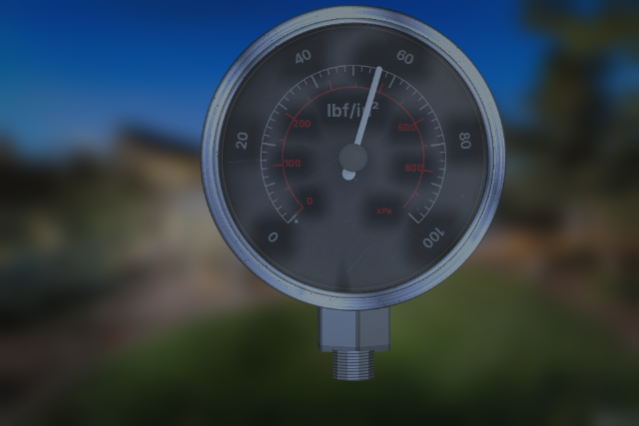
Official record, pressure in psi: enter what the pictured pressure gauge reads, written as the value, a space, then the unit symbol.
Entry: 56 psi
